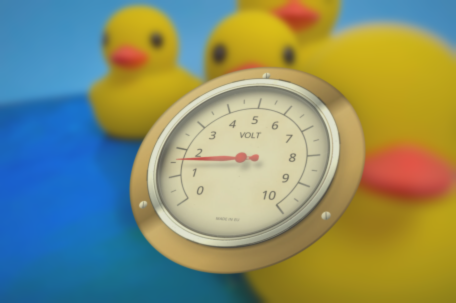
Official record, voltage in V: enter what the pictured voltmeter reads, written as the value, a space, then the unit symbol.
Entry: 1.5 V
